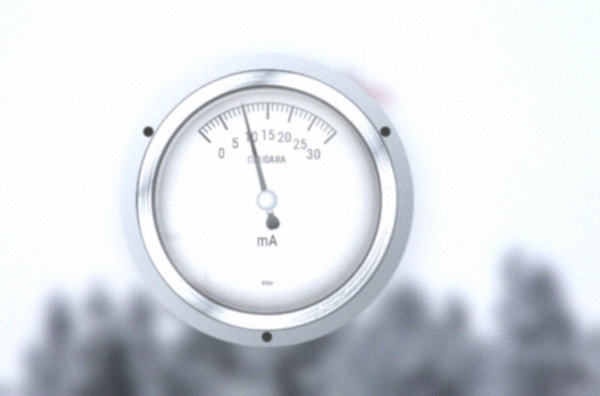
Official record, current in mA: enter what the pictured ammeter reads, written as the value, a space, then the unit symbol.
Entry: 10 mA
